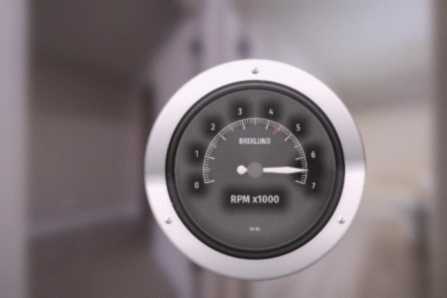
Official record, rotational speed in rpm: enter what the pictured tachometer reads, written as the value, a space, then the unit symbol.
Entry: 6500 rpm
